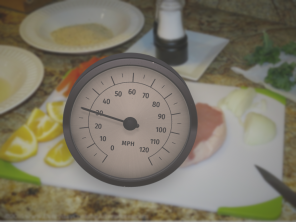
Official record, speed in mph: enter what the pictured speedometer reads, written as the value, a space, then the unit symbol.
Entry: 30 mph
